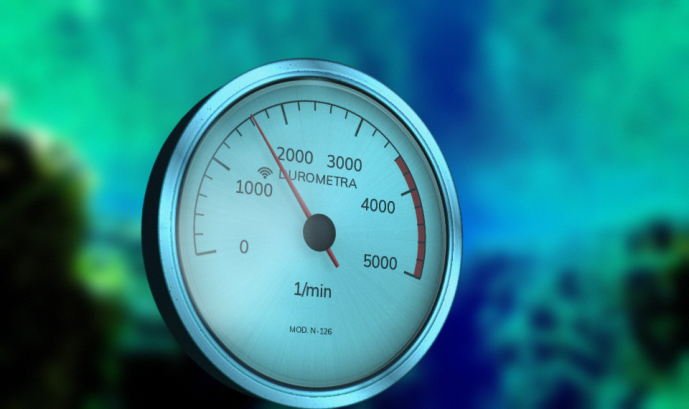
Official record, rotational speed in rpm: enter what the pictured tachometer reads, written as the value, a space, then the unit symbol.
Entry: 1600 rpm
